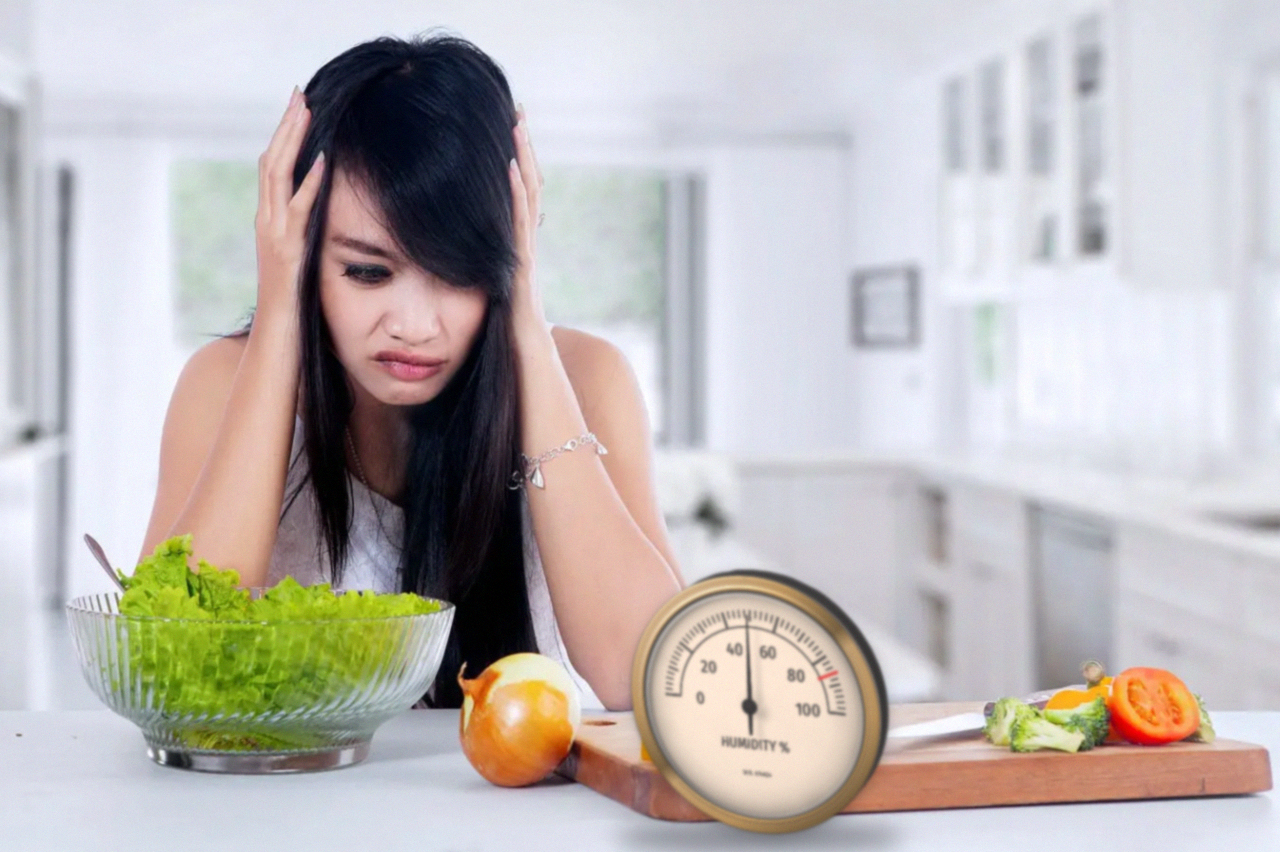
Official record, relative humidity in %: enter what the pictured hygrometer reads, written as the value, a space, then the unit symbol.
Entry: 50 %
